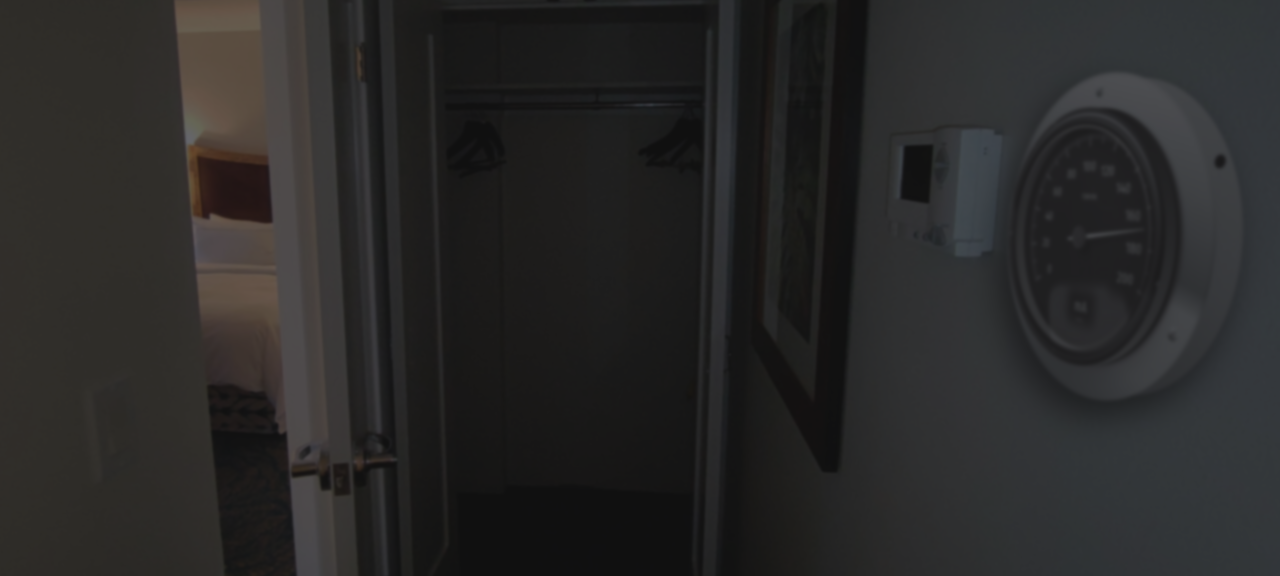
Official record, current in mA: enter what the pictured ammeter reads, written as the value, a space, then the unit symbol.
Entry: 170 mA
